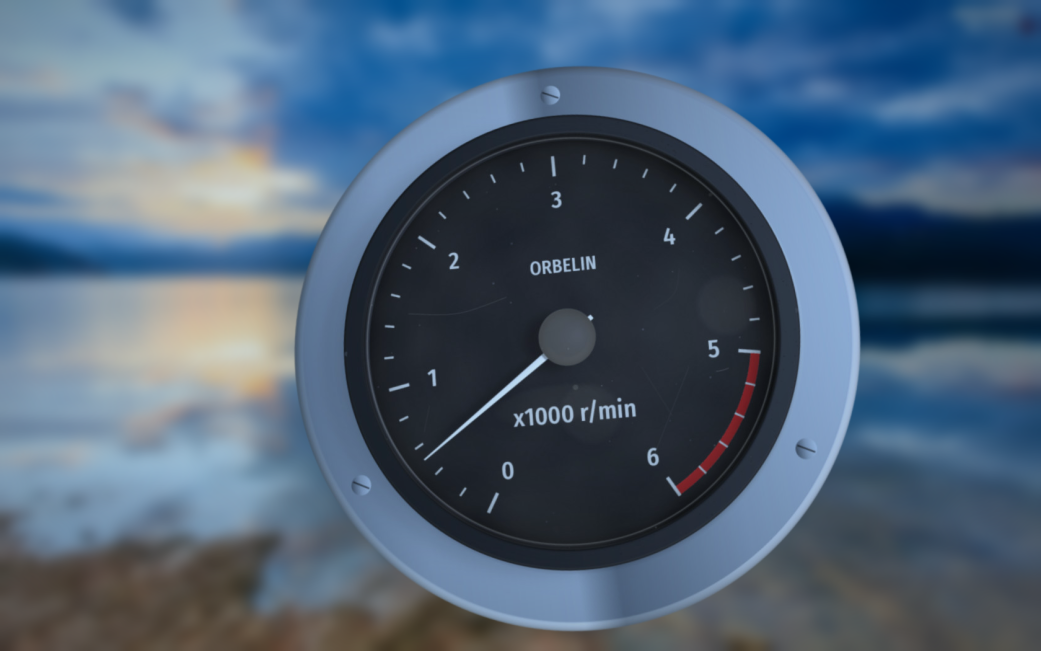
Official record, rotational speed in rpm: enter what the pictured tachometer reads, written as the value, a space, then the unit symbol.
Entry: 500 rpm
